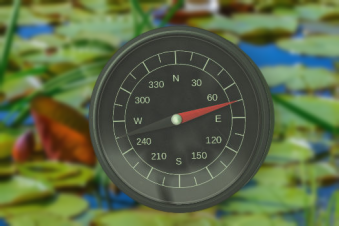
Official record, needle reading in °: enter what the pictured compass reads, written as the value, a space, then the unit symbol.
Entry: 75 °
